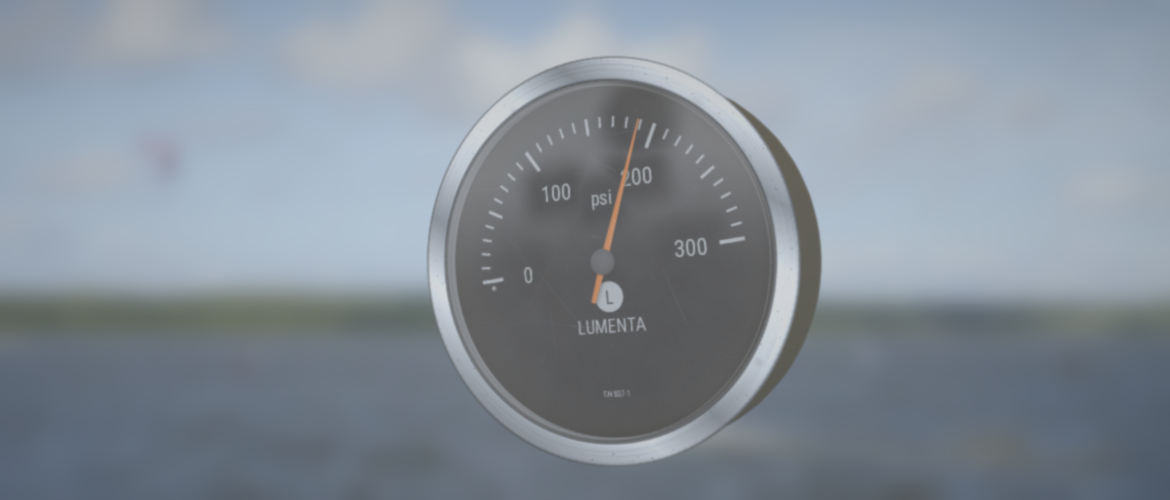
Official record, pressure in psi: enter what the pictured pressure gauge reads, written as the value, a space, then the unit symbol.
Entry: 190 psi
